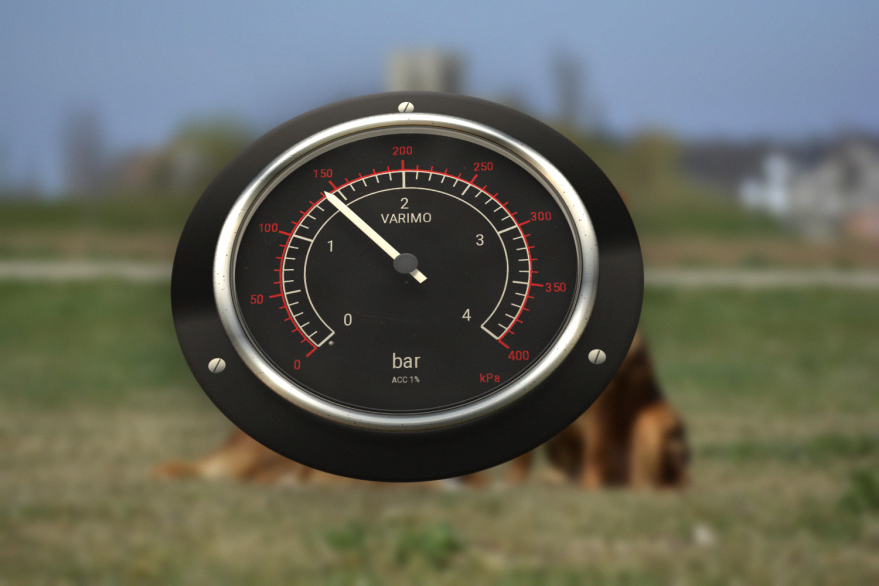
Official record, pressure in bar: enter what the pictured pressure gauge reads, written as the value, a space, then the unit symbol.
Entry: 1.4 bar
